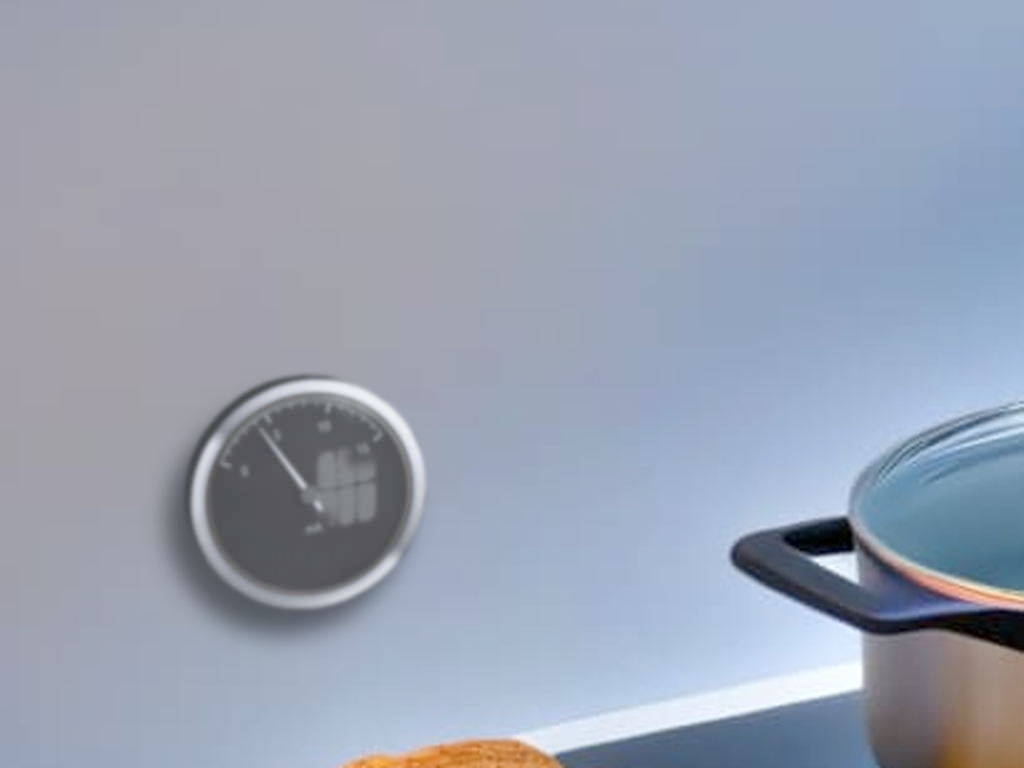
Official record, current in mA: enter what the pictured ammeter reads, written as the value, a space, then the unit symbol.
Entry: 4 mA
